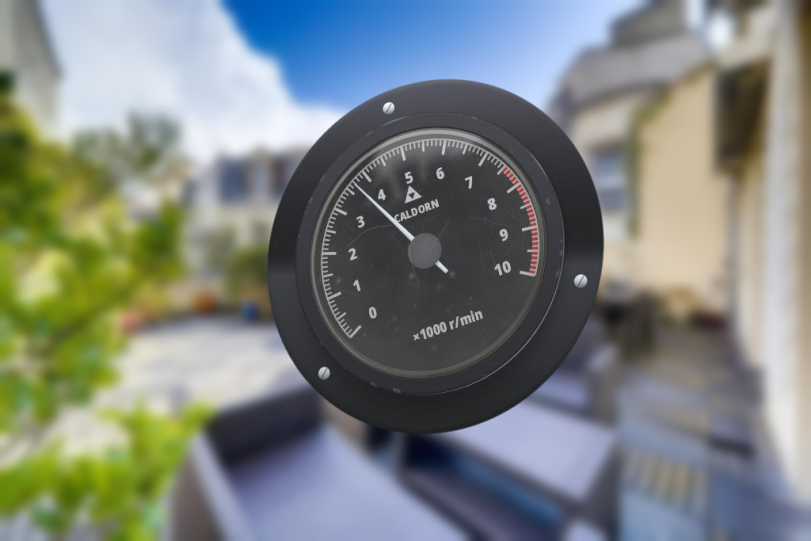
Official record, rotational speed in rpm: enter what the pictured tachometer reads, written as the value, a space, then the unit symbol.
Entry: 3700 rpm
